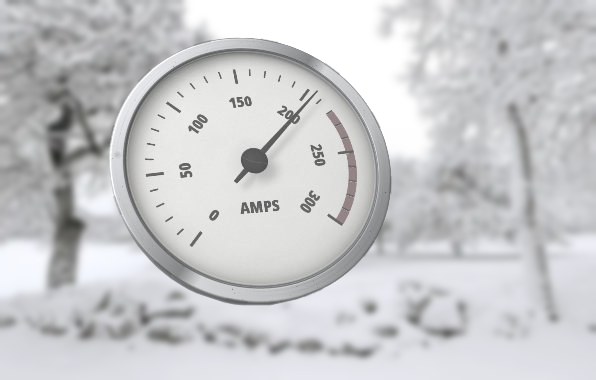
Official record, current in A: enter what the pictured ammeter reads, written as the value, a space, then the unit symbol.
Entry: 205 A
